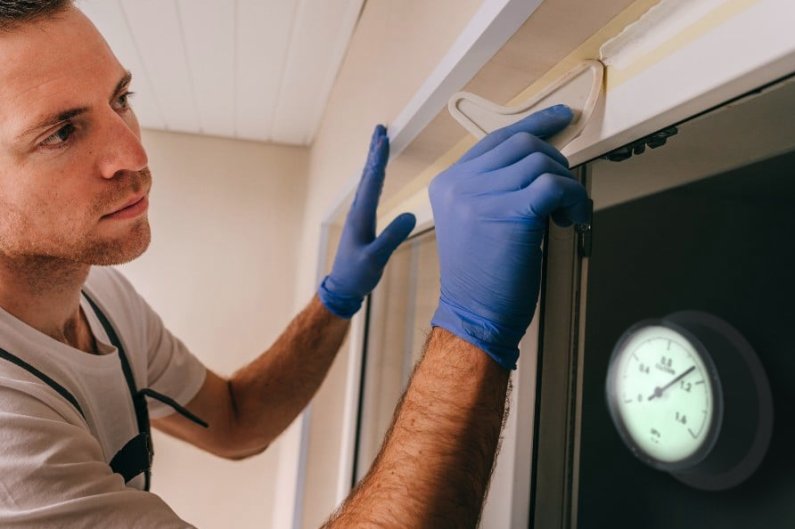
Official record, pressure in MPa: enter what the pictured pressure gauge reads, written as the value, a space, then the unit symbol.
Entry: 1.1 MPa
